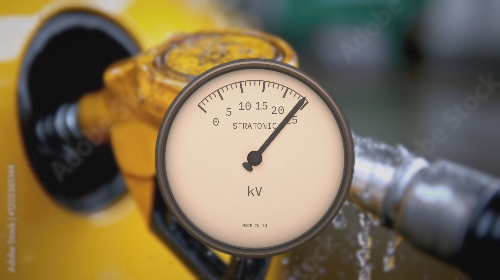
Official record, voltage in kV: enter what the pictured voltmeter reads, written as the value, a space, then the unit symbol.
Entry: 24 kV
